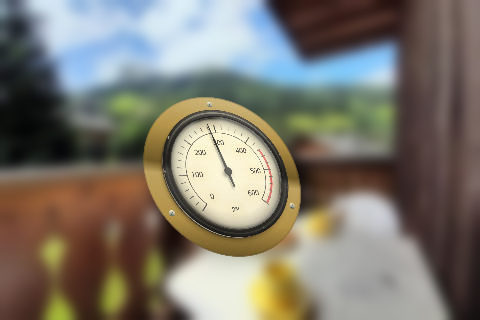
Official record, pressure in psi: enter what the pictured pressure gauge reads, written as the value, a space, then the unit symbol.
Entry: 280 psi
